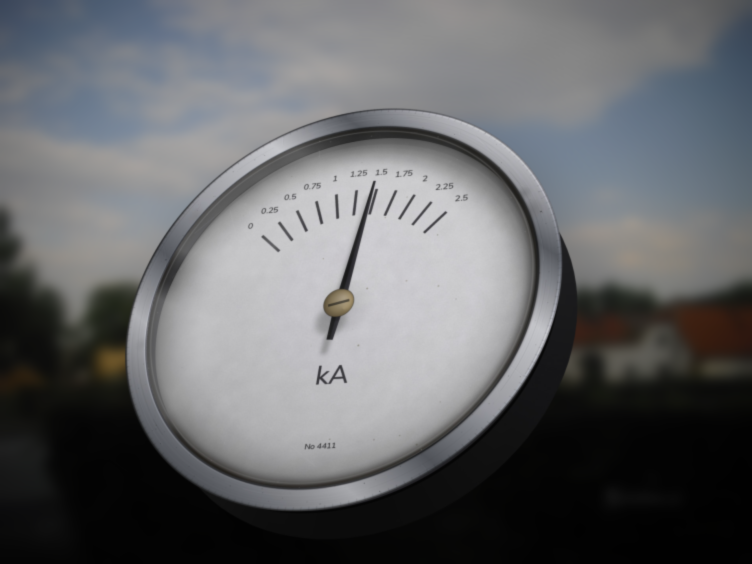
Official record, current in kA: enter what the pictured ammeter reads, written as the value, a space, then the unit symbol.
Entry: 1.5 kA
